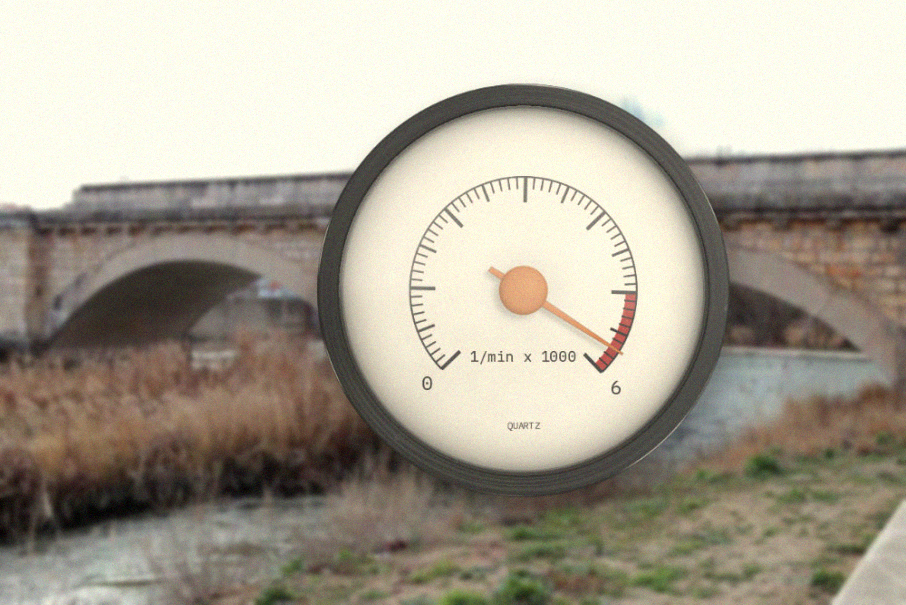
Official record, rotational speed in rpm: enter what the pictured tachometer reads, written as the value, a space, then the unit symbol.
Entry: 5700 rpm
